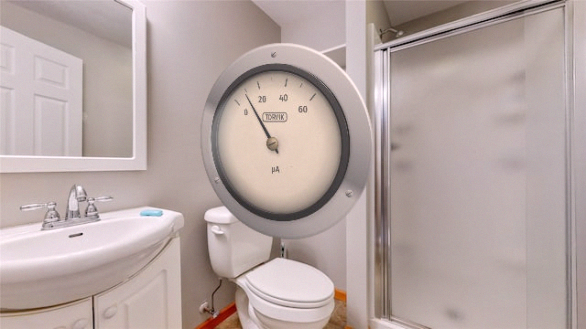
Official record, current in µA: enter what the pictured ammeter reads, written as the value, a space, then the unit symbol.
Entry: 10 µA
